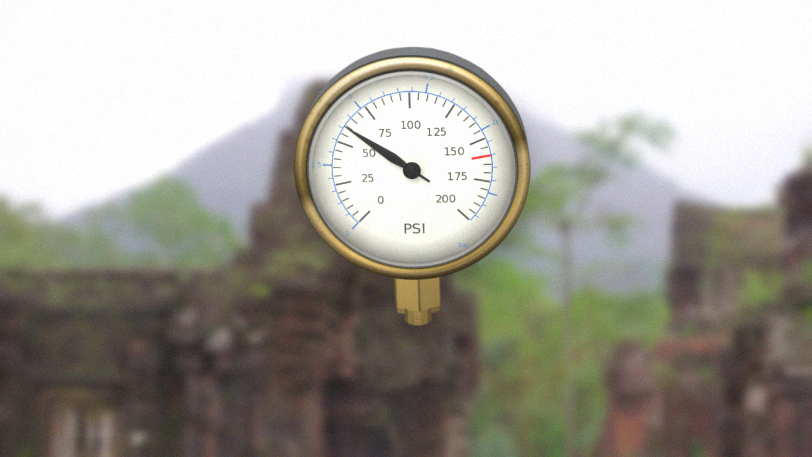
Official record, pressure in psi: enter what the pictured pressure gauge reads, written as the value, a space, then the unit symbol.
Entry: 60 psi
